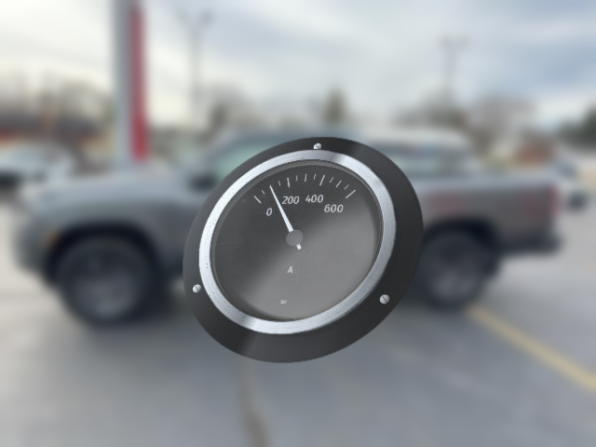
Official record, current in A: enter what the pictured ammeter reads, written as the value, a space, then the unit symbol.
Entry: 100 A
